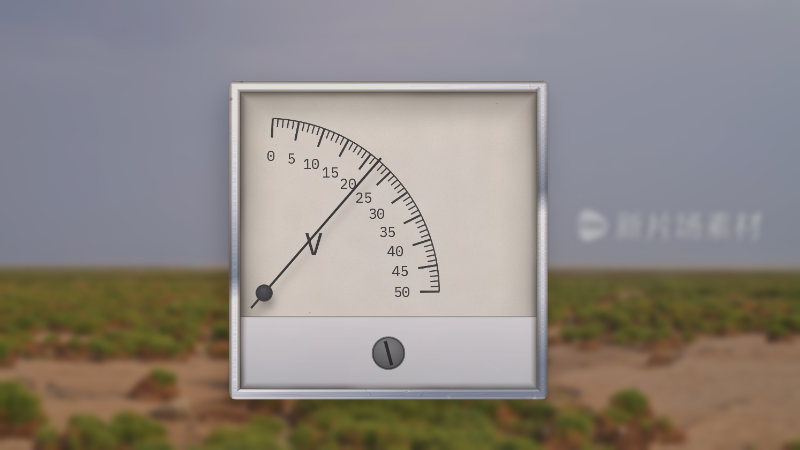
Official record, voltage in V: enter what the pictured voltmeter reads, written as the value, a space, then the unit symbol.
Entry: 22 V
